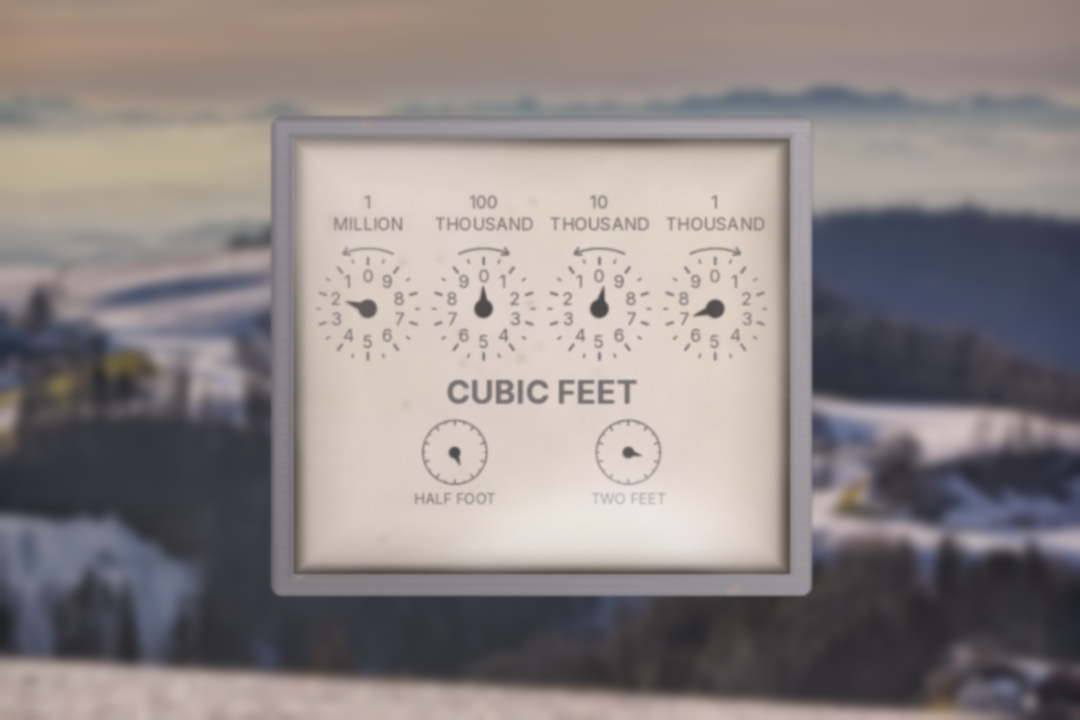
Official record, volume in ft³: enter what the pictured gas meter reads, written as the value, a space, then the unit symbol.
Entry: 199700 ft³
